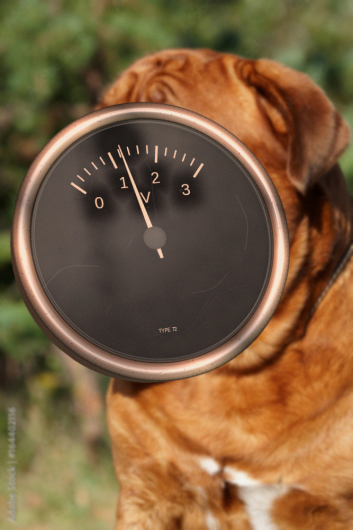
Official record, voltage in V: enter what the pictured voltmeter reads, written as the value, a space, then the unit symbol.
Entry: 1.2 V
